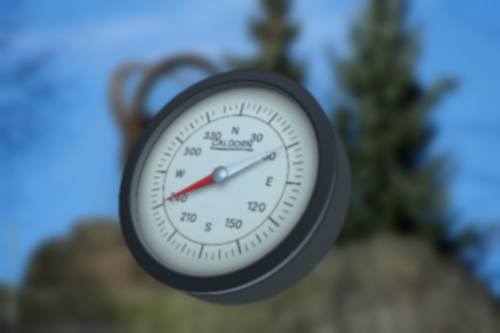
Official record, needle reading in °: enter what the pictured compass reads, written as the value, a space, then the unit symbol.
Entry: 240 °
